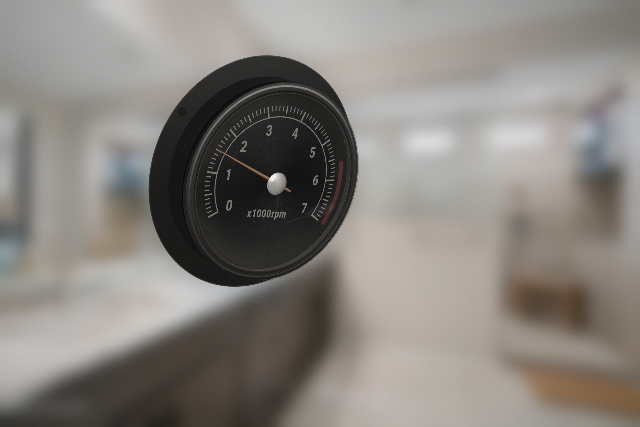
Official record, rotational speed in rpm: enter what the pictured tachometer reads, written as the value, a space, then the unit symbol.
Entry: 1500 rpm
